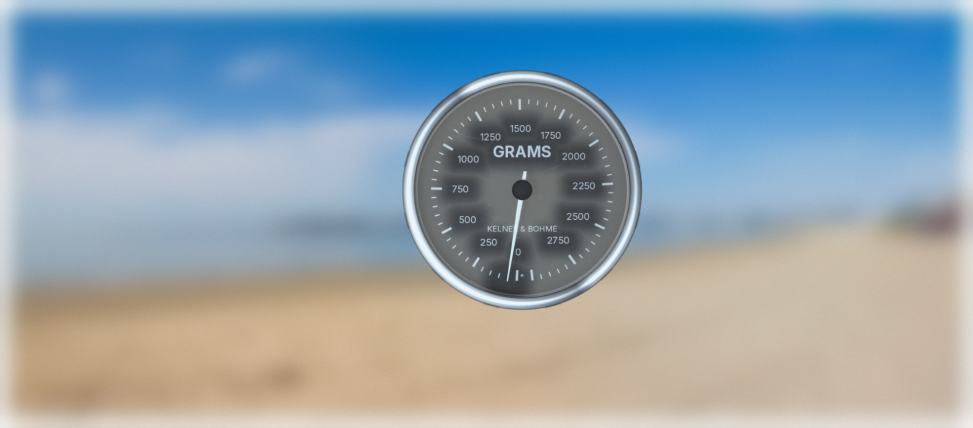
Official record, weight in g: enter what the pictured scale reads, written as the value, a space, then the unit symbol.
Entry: 50 g
